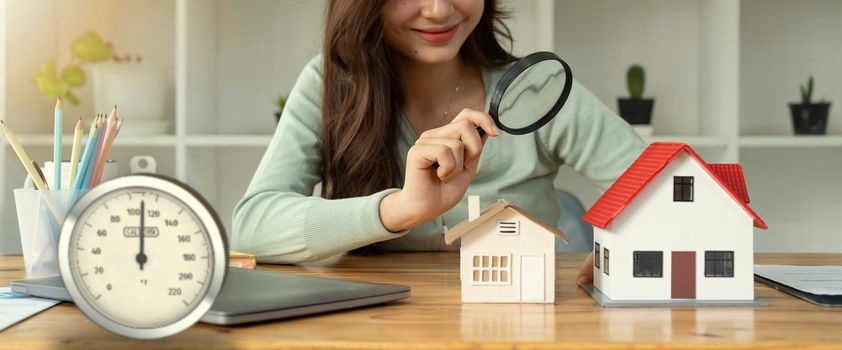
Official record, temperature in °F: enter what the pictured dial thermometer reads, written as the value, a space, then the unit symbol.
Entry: 110 °F
